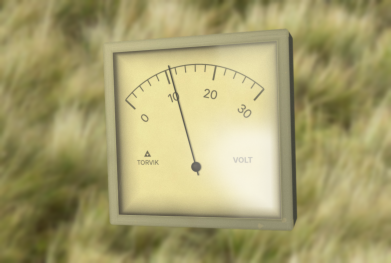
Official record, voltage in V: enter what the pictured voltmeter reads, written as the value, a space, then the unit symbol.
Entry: 11 V
